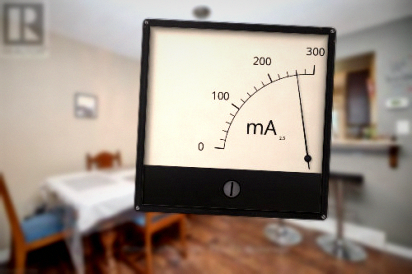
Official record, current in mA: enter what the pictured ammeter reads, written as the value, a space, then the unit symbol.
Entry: 260 mA
